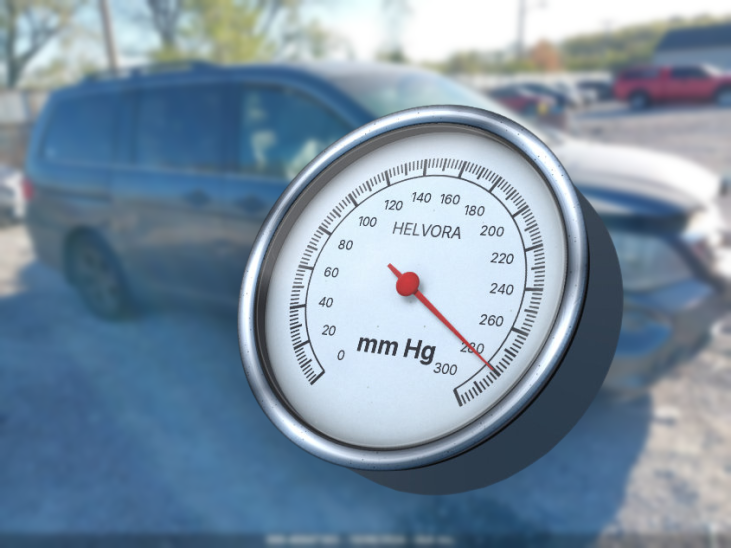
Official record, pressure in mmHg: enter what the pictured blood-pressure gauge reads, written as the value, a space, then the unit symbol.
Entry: 280 mmHg
